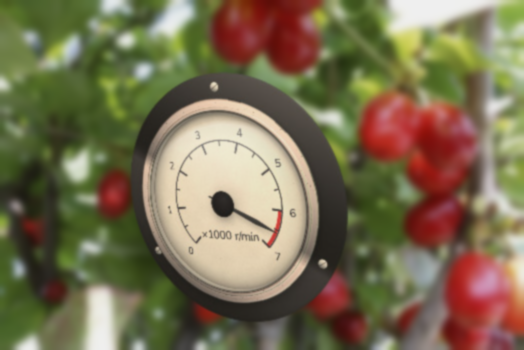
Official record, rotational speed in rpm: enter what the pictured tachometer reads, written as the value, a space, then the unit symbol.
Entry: 6500 rpm
